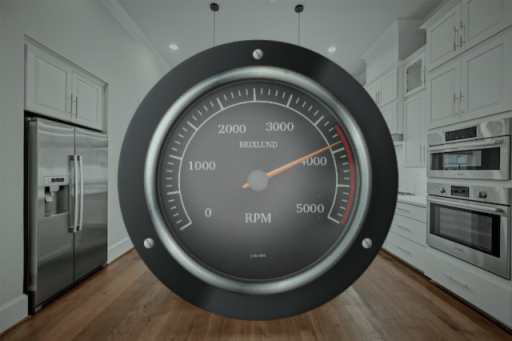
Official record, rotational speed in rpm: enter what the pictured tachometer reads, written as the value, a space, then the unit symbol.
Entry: 3900 rpm
